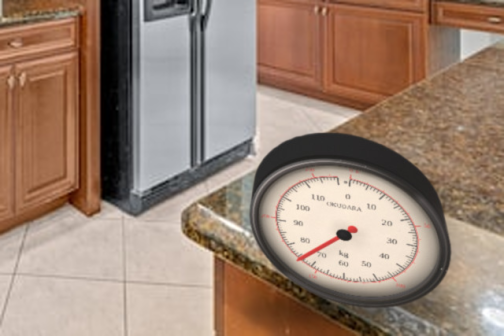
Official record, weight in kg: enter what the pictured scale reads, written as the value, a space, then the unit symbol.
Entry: 75 kg
